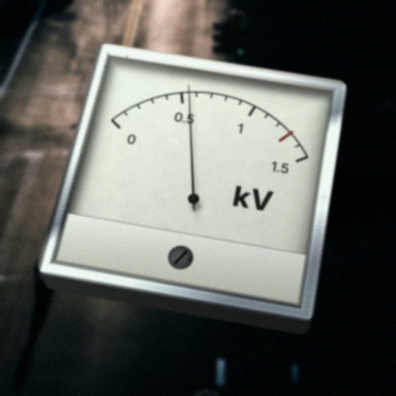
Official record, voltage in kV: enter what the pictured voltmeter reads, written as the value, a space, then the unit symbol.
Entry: 0.55 kV
